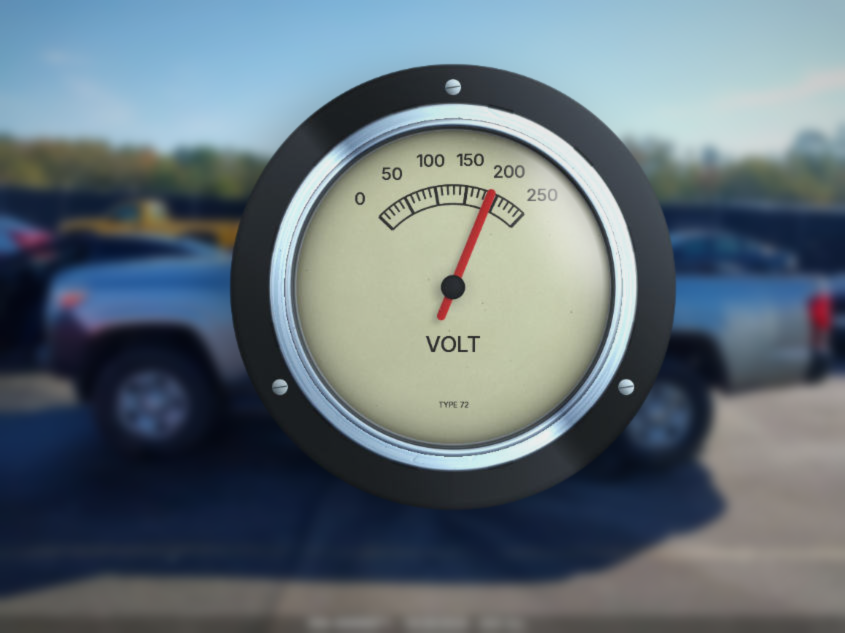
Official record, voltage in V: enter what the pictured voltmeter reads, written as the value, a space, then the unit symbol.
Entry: 190 V
